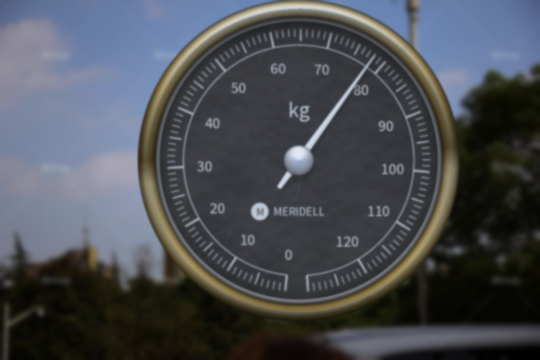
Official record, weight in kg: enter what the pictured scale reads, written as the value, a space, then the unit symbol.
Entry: 78 kg
